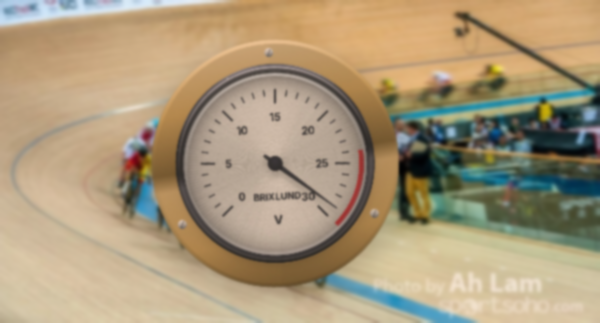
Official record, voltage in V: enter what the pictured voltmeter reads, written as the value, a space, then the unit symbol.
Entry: 29 V
